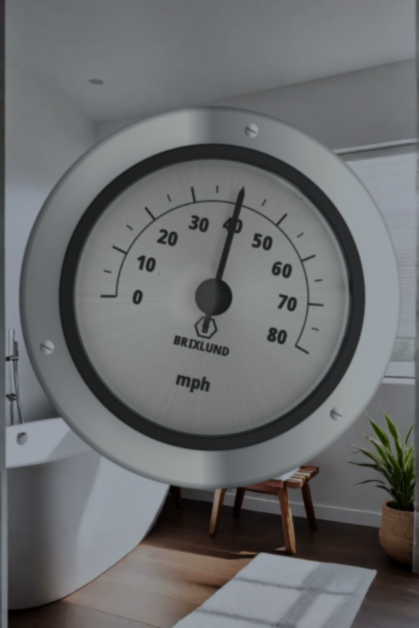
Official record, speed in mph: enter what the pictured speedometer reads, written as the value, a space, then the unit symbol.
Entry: 40 mph
